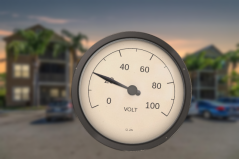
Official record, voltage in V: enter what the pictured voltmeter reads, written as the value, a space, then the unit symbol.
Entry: 20 V
